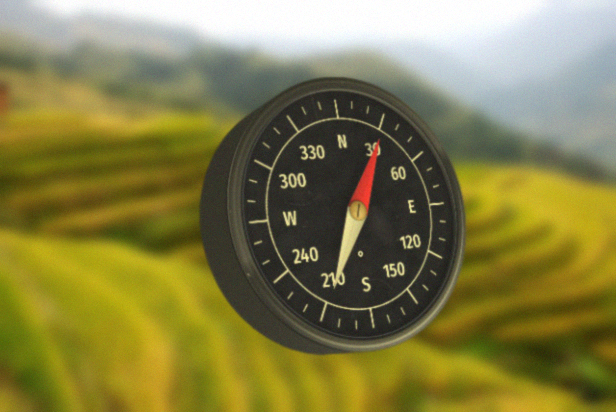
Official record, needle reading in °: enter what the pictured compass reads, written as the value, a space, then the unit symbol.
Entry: 30 °
